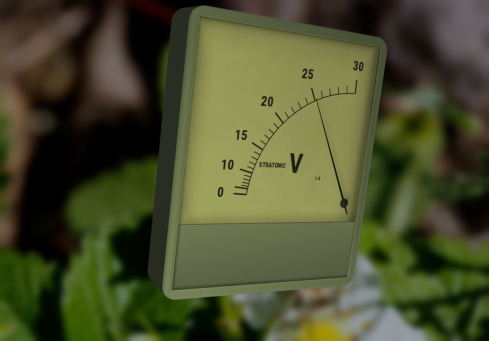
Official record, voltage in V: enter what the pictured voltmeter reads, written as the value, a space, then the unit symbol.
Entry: 25 V
